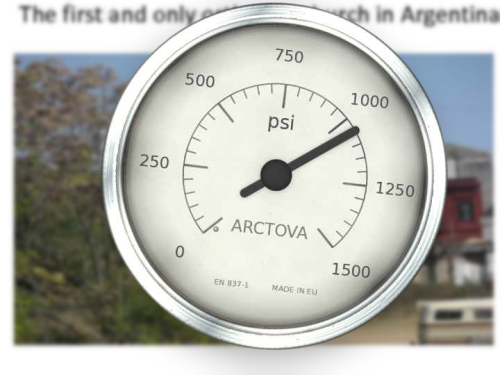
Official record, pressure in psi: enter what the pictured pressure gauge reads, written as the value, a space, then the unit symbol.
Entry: 1050 psi
